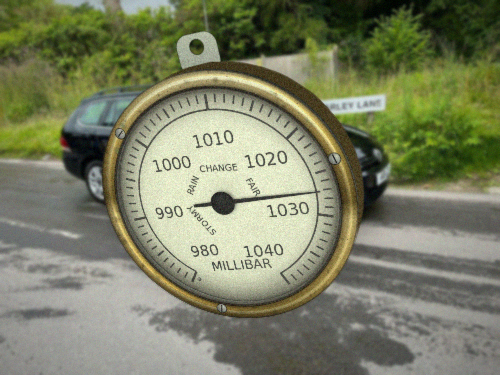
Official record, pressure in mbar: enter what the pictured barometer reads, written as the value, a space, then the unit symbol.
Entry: 1027 mbar
